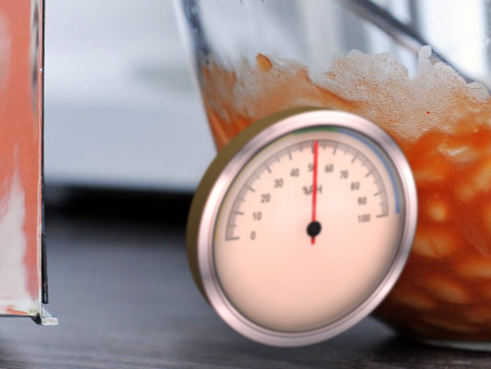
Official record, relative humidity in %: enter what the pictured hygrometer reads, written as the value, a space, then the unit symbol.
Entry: 50 %
